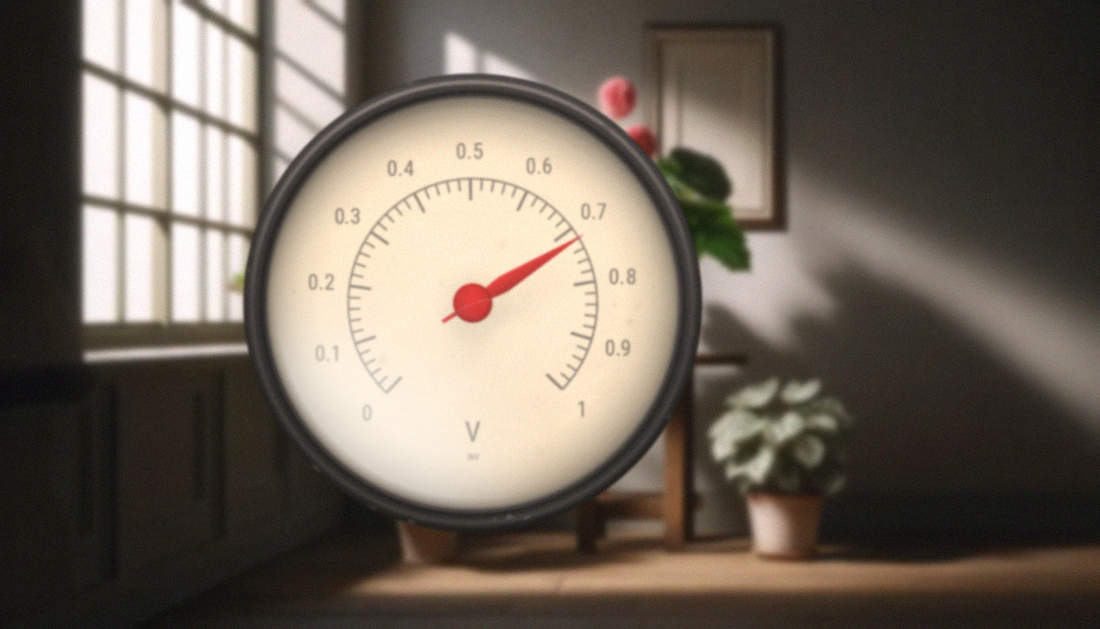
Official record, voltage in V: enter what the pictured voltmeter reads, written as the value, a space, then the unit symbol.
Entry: 0.72 V
